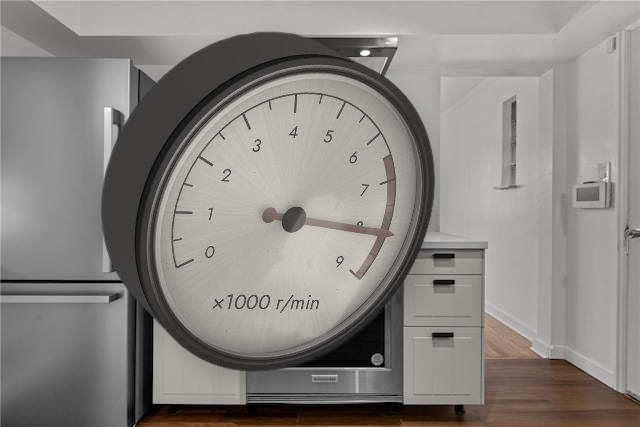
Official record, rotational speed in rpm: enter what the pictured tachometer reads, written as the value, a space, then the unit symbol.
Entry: 8000 rpm
